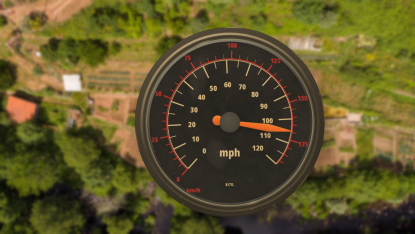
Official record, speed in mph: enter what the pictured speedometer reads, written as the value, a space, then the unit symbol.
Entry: 105 mph
